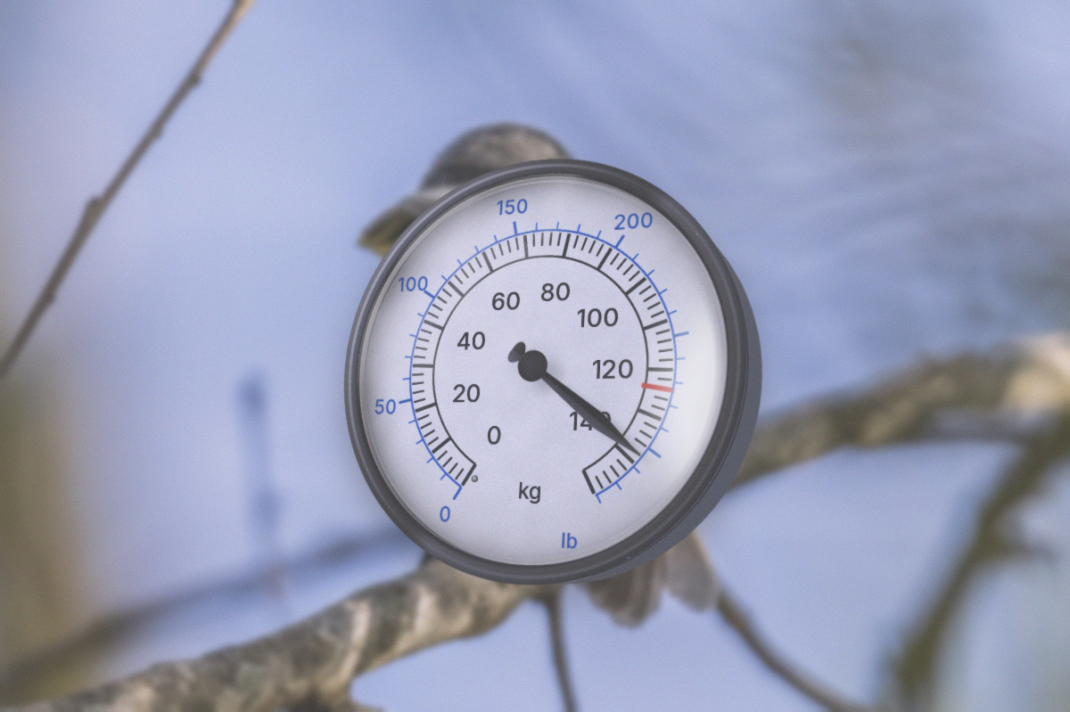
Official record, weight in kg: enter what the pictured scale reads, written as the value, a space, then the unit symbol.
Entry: 138 kg
